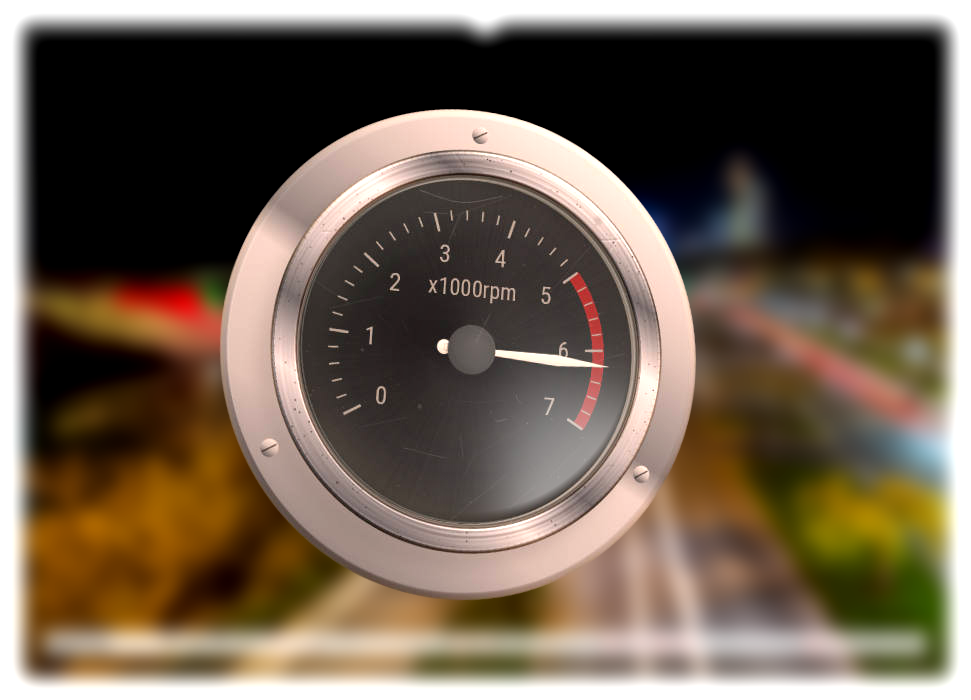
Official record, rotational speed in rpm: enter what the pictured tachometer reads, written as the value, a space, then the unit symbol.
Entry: 6200 rpm
